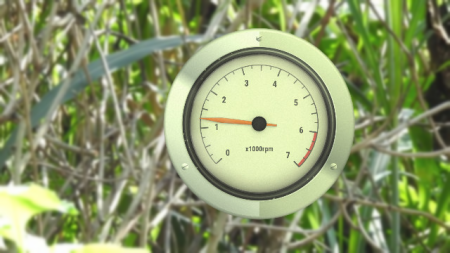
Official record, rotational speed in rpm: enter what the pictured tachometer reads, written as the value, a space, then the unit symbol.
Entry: 1250 rpm
